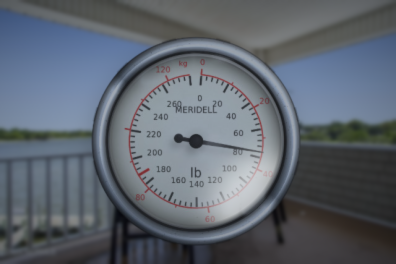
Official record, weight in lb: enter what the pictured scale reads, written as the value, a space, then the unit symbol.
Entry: 76 lb
